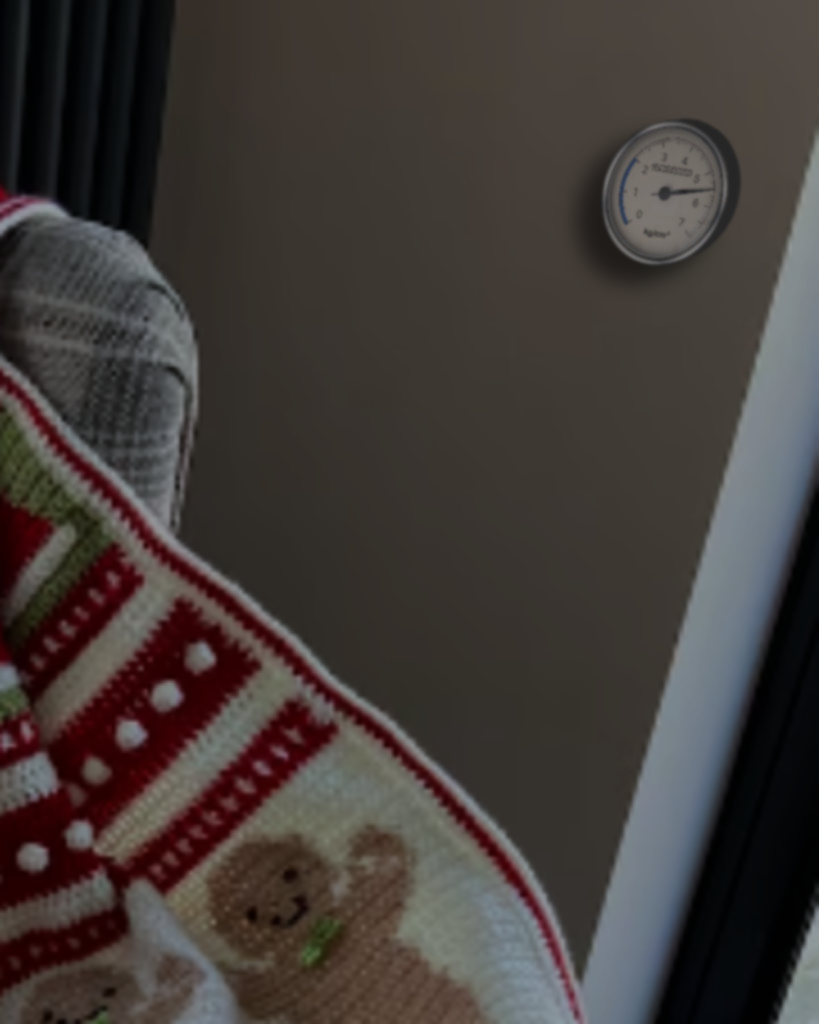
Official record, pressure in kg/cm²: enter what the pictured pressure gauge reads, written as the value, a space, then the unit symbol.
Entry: 5.5 kg/cm²
